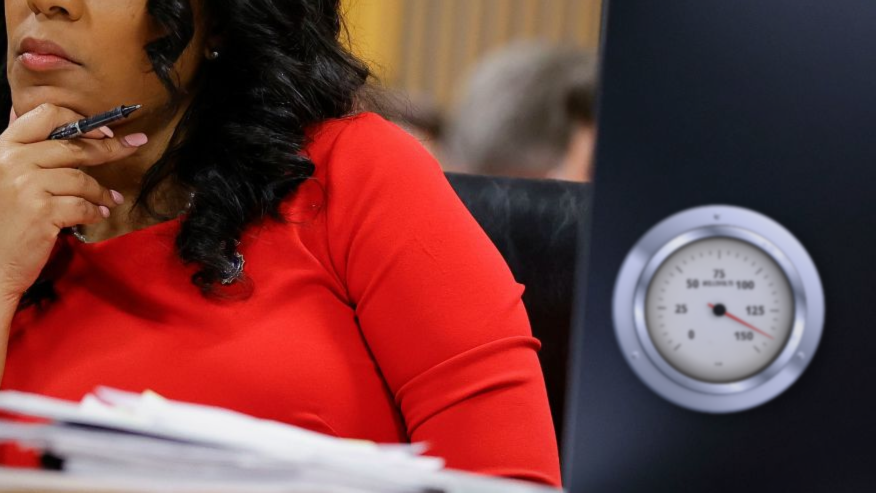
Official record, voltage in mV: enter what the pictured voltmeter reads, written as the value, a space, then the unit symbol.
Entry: 140 mV
